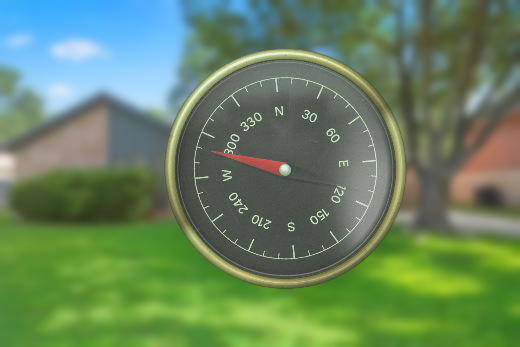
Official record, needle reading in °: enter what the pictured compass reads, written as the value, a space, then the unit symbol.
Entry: 290 °
